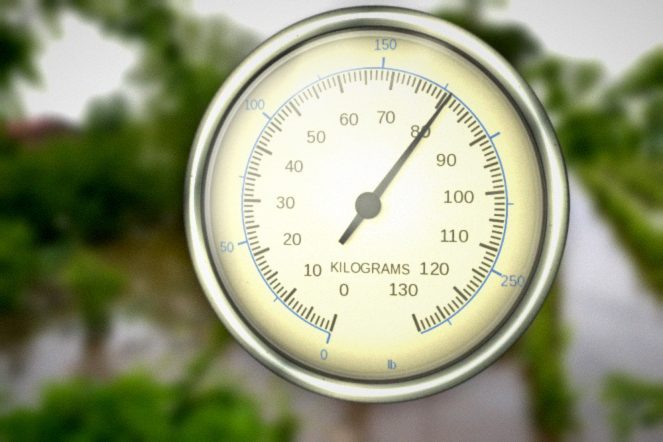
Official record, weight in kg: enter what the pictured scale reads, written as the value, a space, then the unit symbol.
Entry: 81 kg
